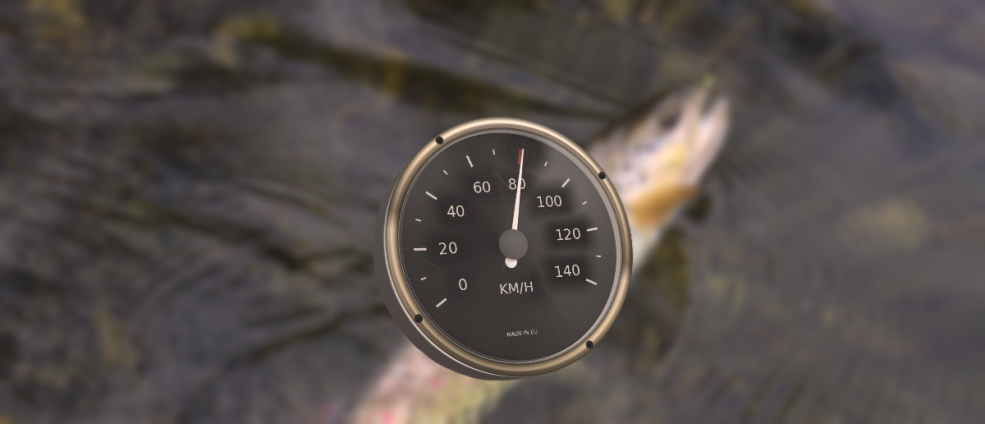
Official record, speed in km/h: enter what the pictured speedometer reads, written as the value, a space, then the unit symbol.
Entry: 80 km/h
